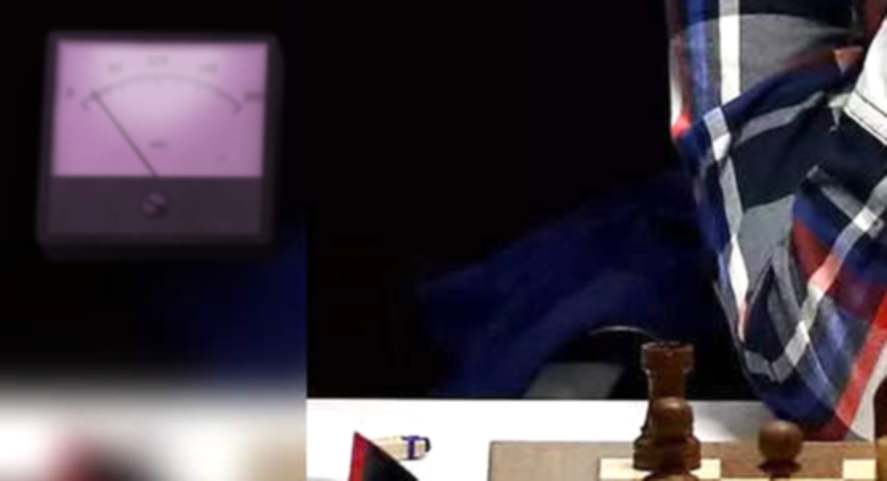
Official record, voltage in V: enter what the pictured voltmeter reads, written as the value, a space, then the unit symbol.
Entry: 40 V
